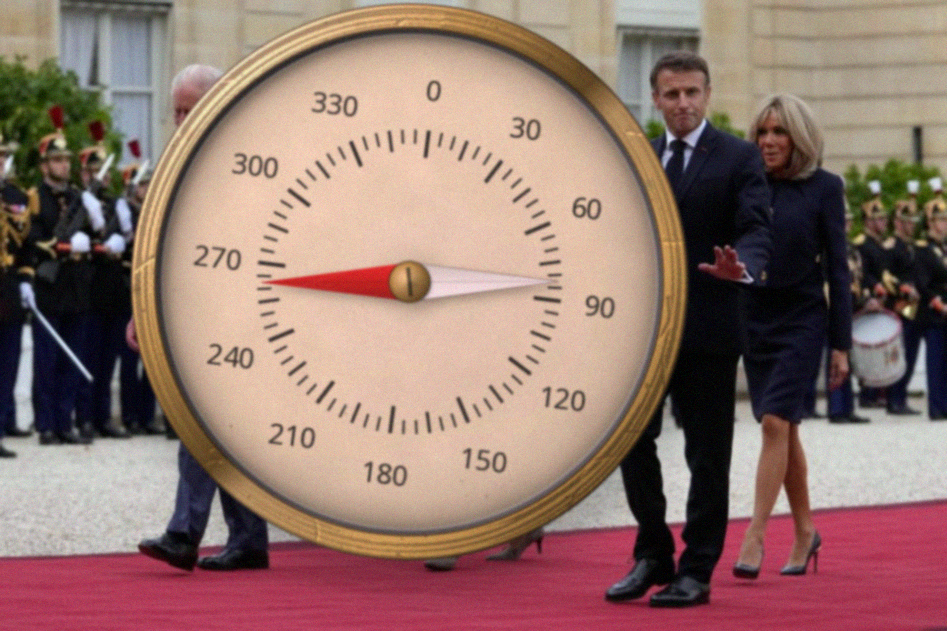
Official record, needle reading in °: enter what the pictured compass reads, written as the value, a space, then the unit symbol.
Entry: 262.5 °
